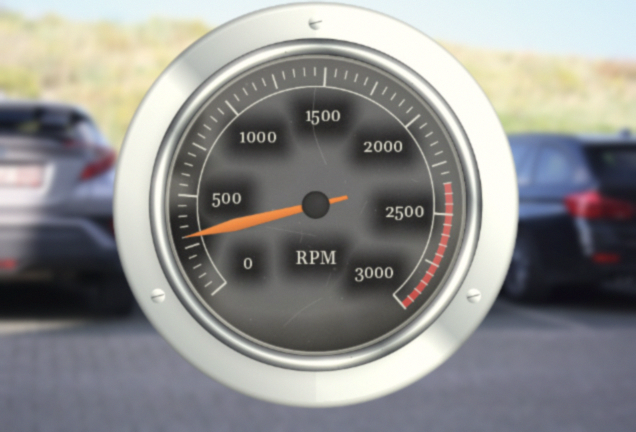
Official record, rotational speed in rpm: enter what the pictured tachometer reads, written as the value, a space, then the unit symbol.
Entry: 300 rpm
